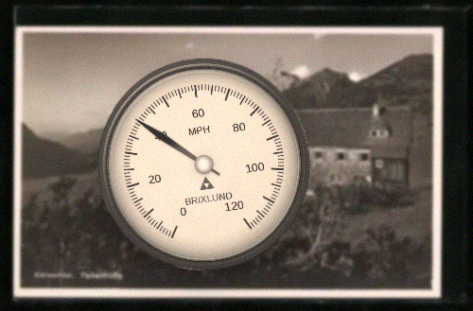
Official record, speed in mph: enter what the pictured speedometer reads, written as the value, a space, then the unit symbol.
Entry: 40 mph
